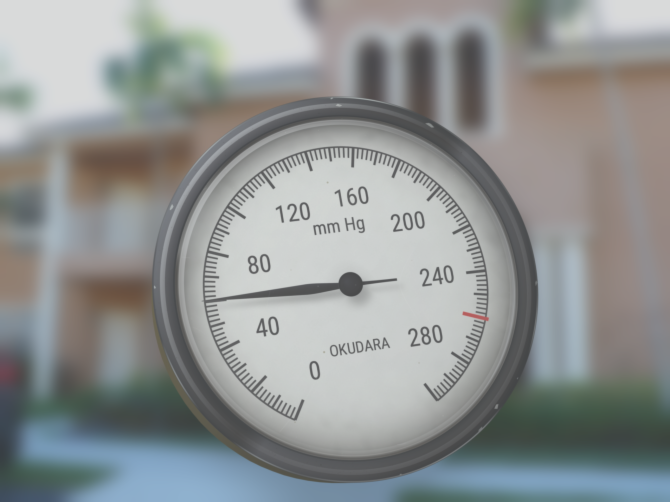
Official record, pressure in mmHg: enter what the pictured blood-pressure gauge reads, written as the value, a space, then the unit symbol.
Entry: 60 mmHg
